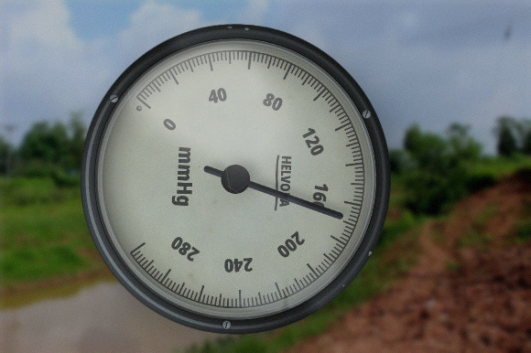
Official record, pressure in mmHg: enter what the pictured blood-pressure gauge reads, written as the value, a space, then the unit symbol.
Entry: 168 mmHg
